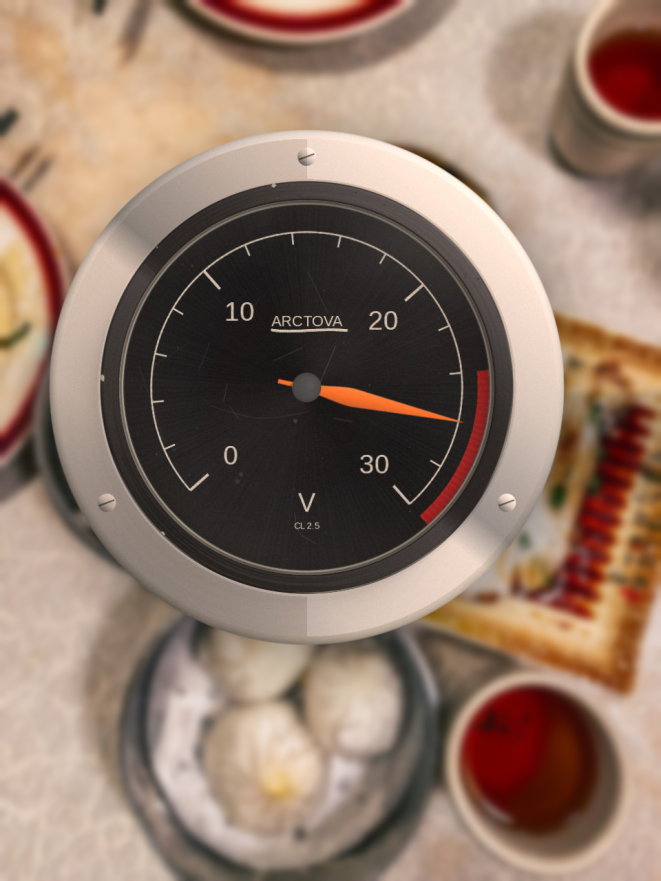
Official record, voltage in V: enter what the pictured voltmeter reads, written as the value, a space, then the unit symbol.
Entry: 26 V
